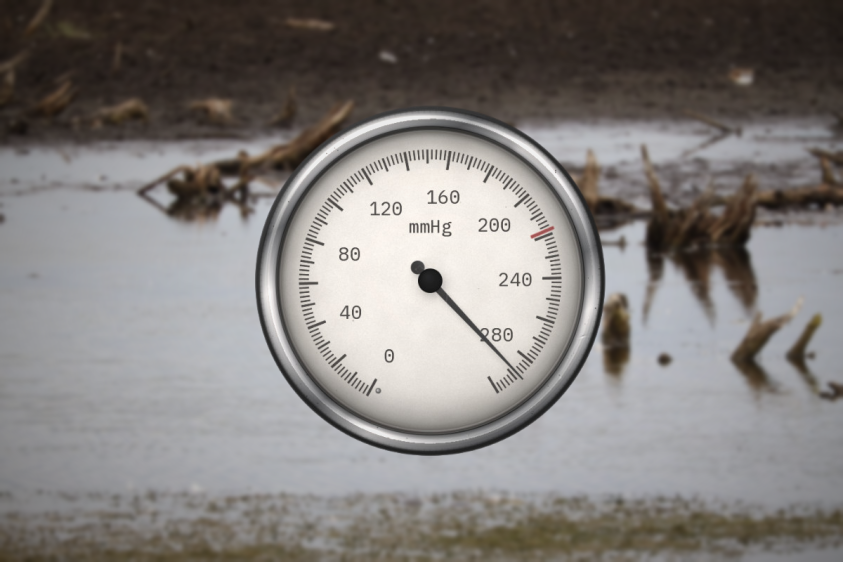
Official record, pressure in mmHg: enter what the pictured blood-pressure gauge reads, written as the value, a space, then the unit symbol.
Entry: 288 mmHg
